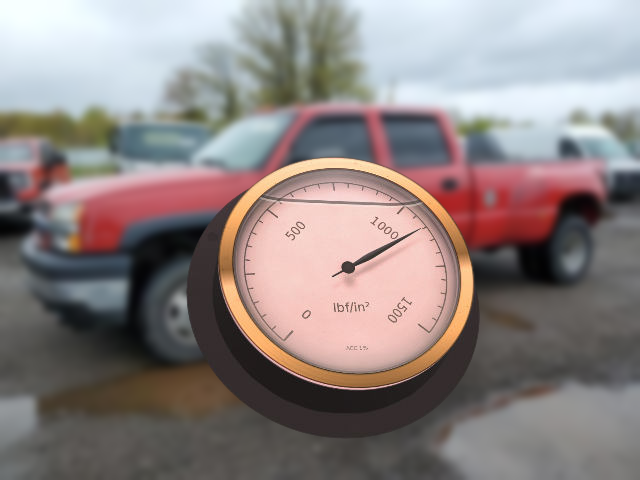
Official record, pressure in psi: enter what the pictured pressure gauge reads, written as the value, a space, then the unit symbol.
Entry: 1100 psi
